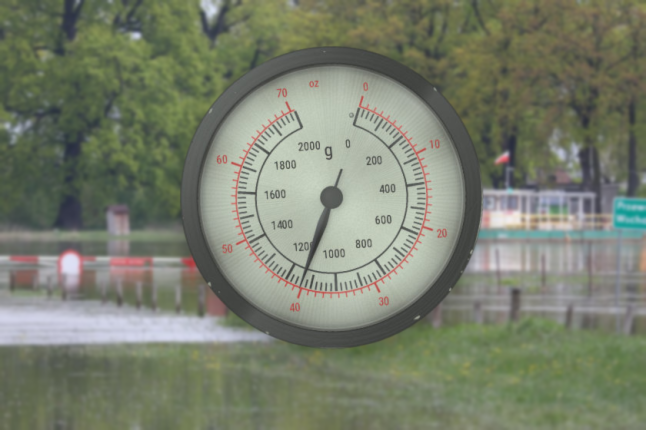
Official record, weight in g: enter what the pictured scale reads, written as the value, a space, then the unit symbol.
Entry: 1140 g
